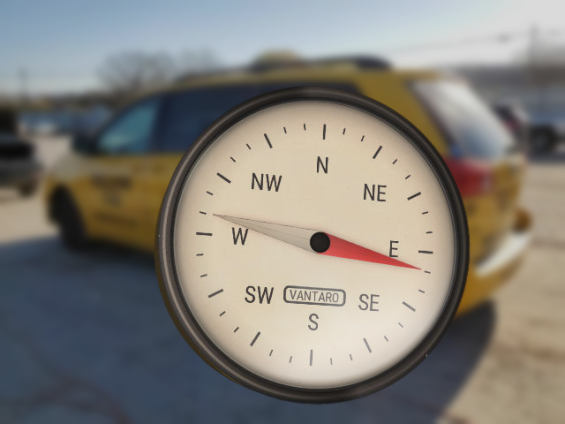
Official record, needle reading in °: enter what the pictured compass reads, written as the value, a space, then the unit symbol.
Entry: 100 °
